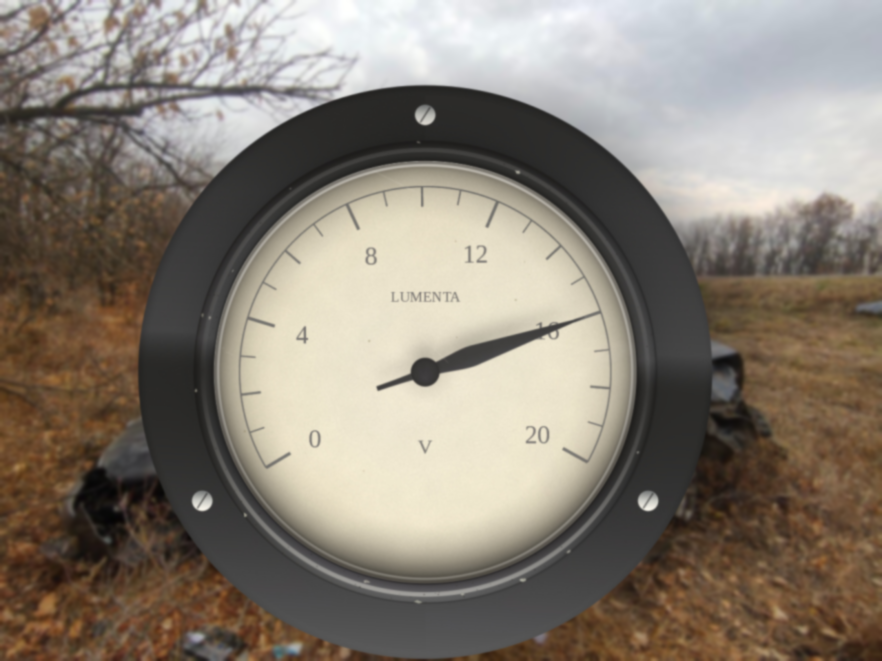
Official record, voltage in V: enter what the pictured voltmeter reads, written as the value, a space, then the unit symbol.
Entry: 16 V
